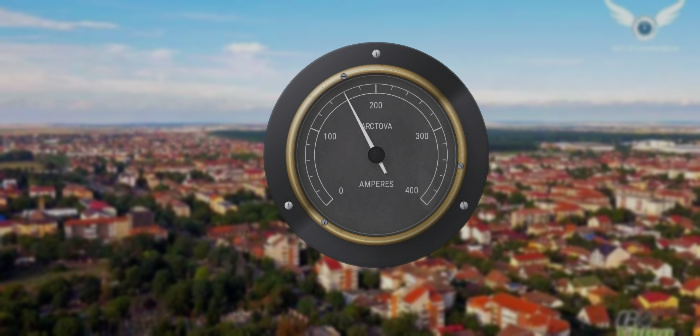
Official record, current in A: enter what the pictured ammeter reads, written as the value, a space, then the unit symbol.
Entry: 160 A
